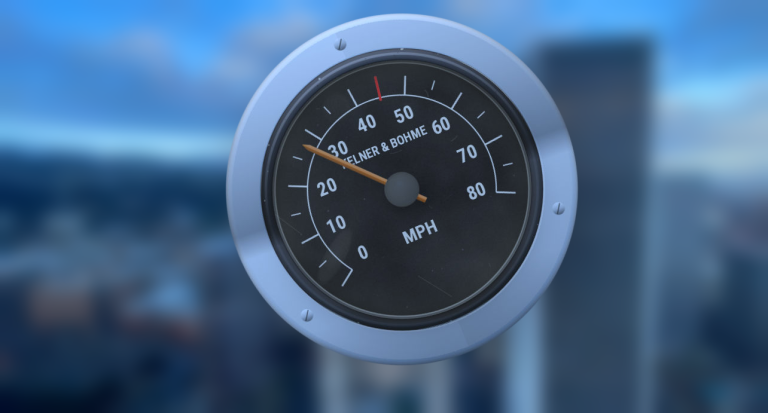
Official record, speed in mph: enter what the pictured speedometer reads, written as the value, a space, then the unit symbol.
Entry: 27.5 mph
